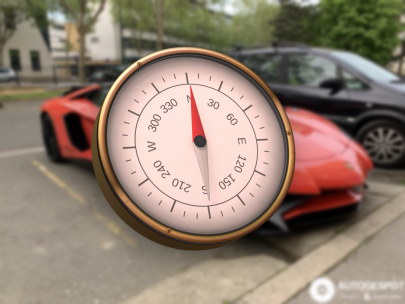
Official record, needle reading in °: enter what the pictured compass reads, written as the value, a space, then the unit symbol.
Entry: 0 °
